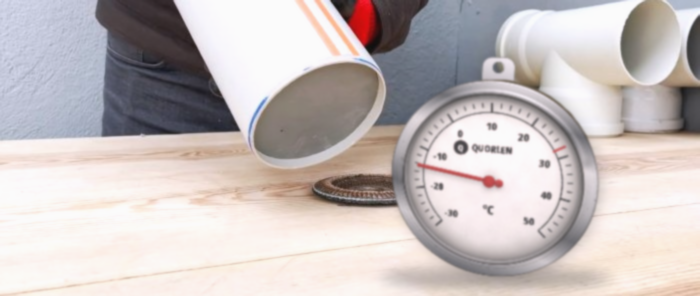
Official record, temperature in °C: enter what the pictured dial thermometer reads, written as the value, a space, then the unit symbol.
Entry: -14 °C
